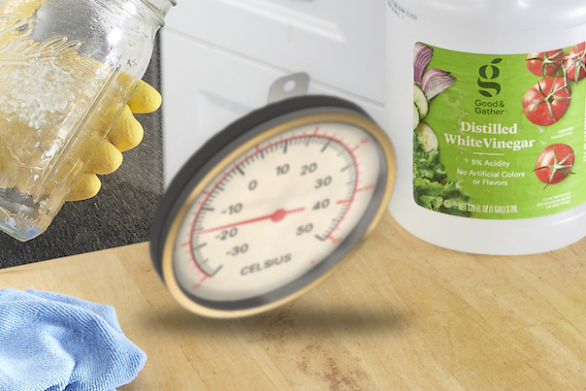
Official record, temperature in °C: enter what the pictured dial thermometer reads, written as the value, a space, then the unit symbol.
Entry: -15 °C
